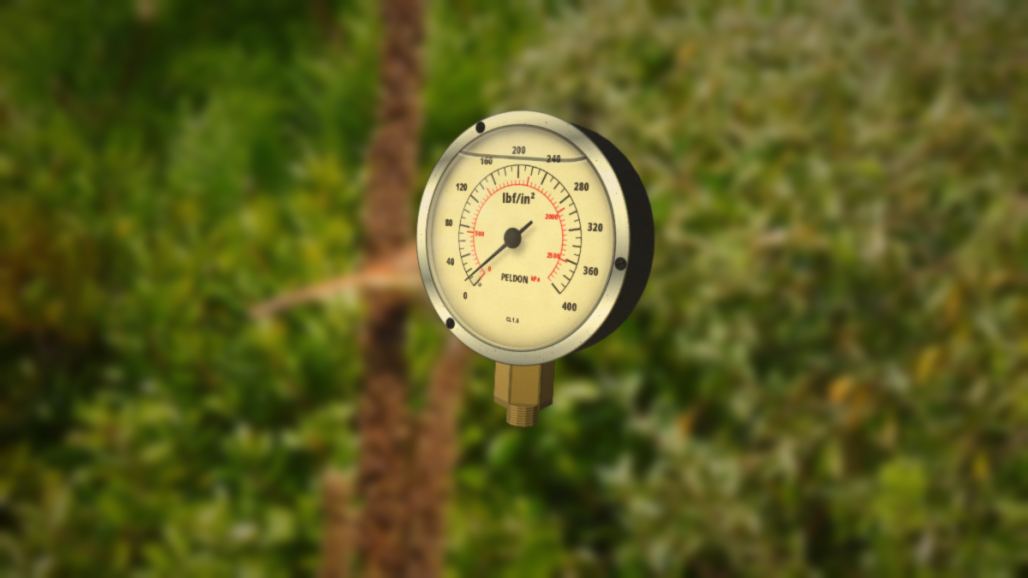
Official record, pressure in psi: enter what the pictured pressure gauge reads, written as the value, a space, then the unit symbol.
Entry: 10 psi
